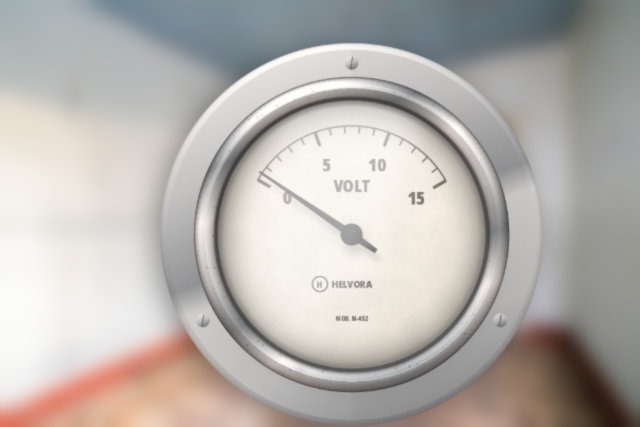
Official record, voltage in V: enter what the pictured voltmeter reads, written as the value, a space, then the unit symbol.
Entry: 0.5 V
